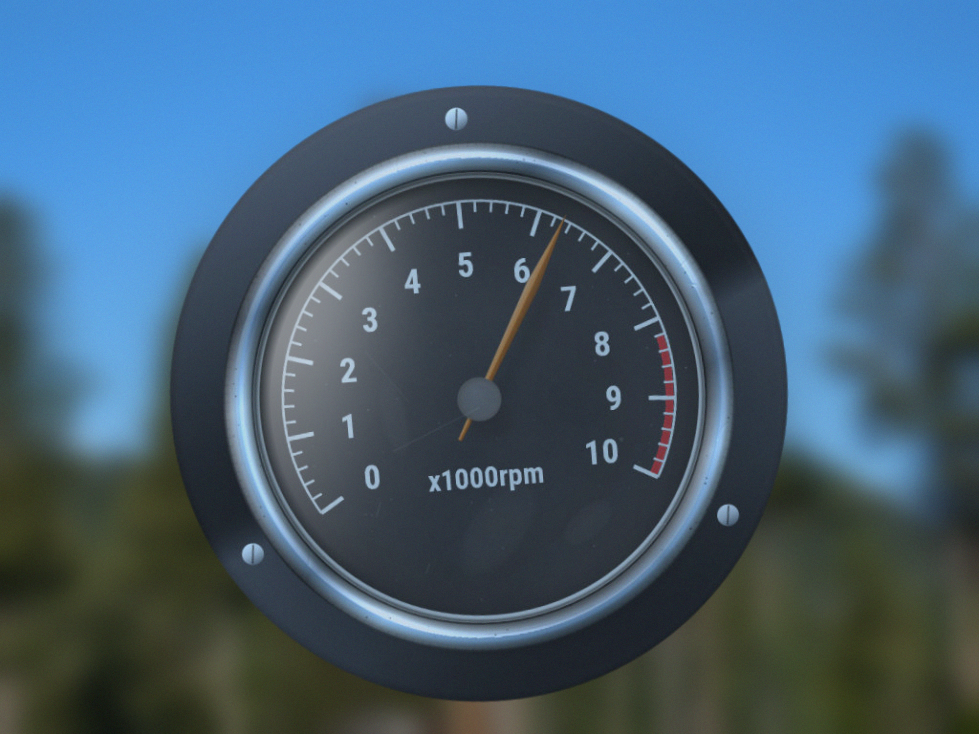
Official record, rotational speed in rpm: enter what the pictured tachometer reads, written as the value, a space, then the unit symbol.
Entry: 6300 rpm
